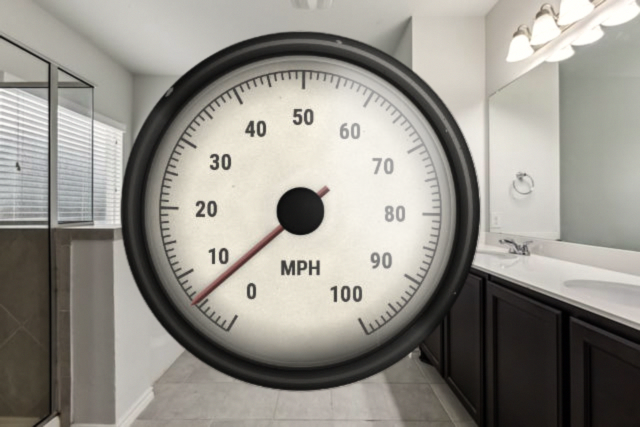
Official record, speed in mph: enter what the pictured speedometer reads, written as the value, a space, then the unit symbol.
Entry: 6 mph
